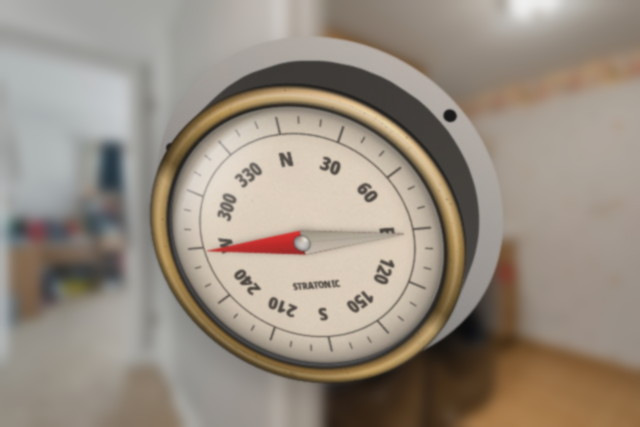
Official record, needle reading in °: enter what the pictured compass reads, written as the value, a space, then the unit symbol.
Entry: 270 °
